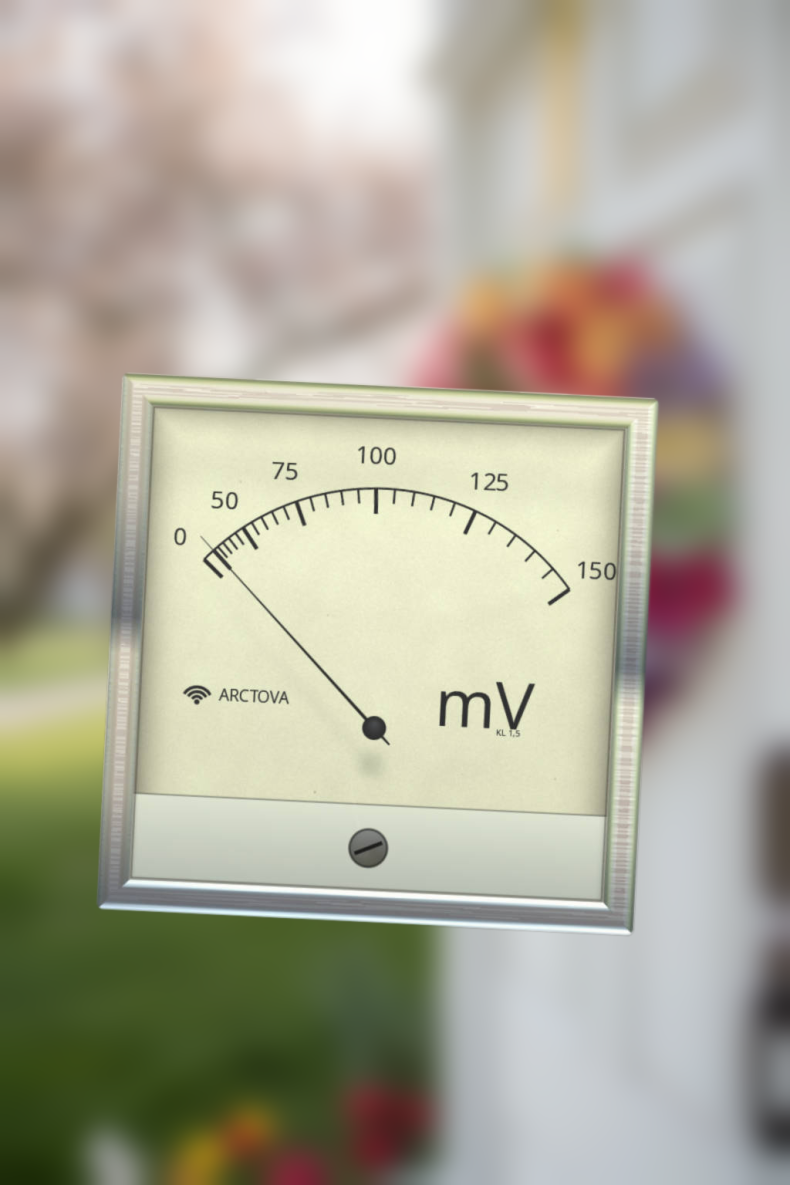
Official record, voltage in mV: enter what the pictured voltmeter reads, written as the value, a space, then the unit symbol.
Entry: 25 mV
